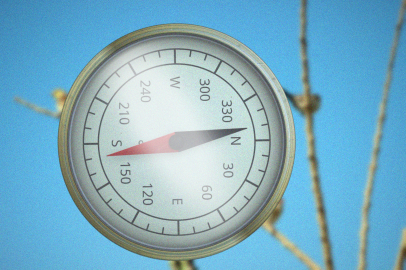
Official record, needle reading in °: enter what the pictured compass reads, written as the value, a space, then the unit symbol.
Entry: 170 °
